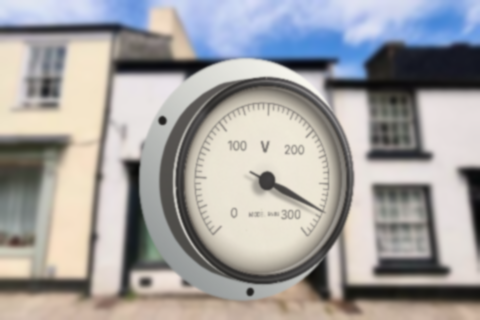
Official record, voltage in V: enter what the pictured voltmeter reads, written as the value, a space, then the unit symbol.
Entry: 275 V
